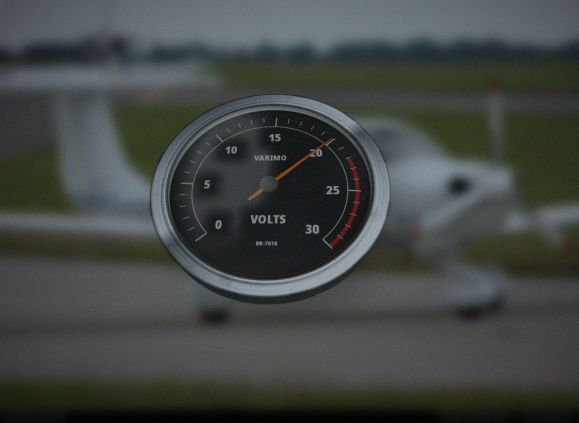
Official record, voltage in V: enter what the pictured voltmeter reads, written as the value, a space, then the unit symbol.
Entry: 20 V
